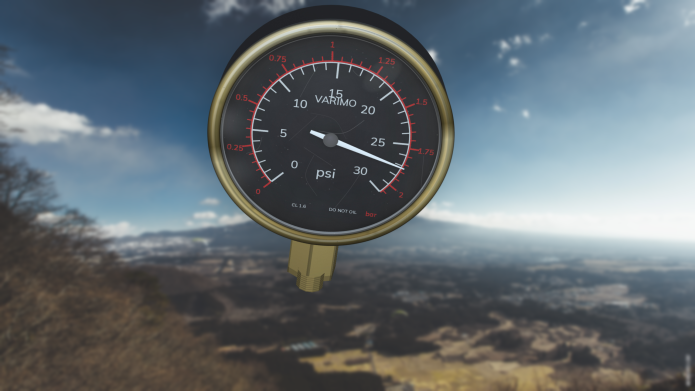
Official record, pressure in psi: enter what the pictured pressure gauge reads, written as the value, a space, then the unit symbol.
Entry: 27 psi
